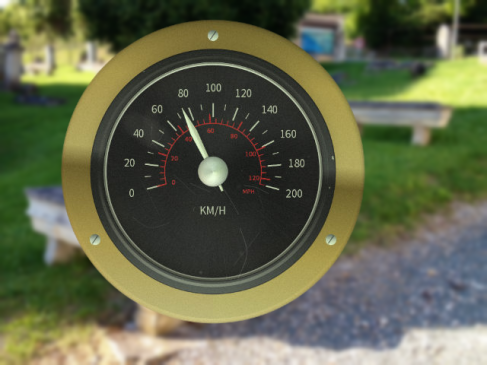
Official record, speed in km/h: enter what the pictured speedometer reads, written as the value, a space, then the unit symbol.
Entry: 75 km/h
